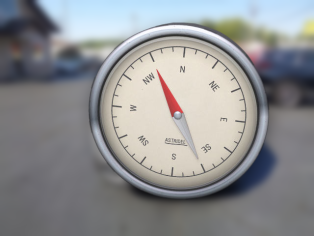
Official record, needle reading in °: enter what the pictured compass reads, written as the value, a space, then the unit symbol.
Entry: 330 °
